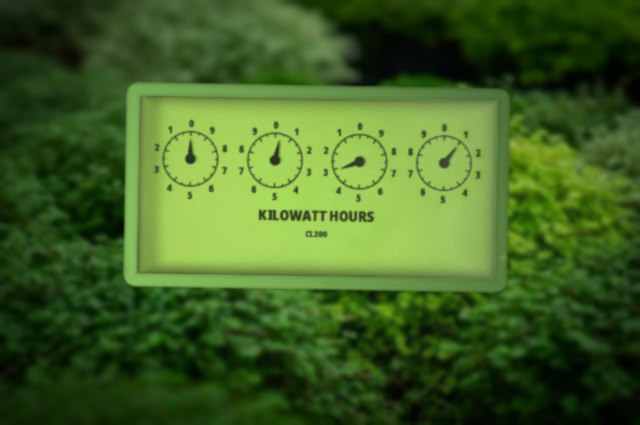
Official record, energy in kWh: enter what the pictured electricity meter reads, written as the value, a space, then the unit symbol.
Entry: 31 kWh
